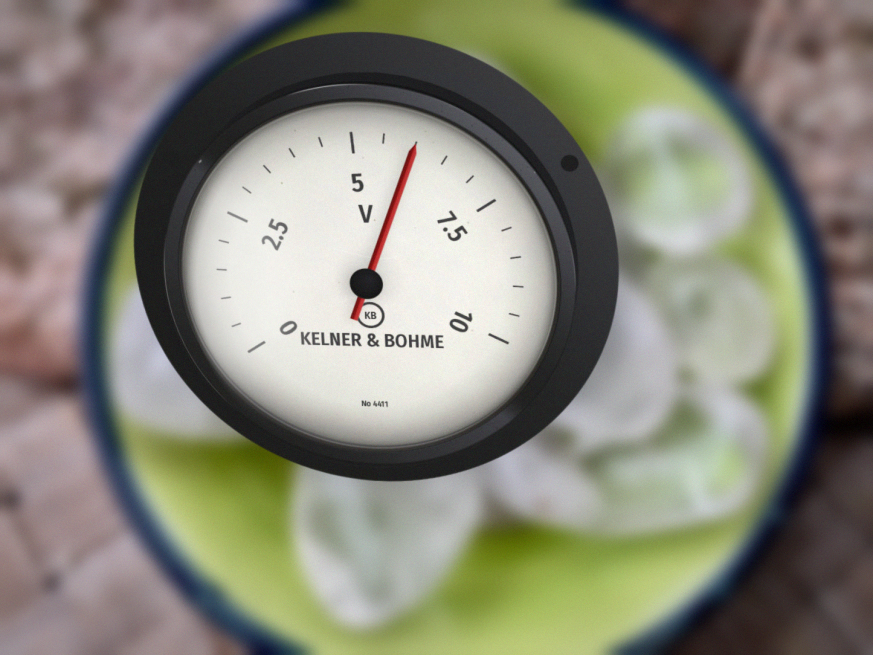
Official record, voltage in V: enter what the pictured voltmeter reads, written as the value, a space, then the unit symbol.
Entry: 6 V
